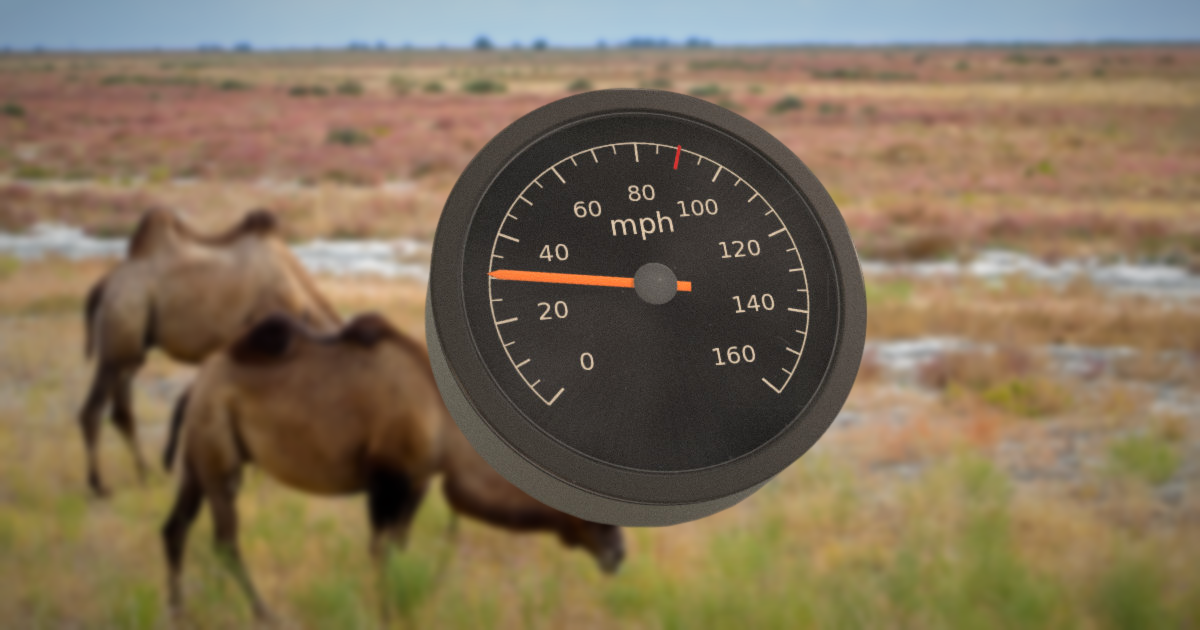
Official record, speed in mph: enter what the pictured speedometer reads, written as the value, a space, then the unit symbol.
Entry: 30 mph
